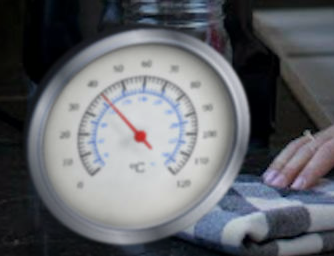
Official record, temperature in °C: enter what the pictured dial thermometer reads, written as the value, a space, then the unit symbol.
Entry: 40 °C
